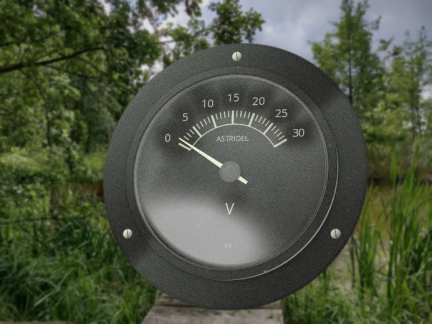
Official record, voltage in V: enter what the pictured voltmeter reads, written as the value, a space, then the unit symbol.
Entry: 1 V
